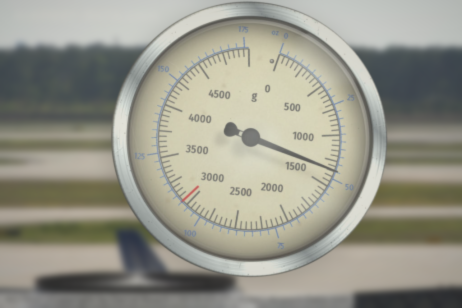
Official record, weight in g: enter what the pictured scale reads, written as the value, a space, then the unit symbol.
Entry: 1350 g
